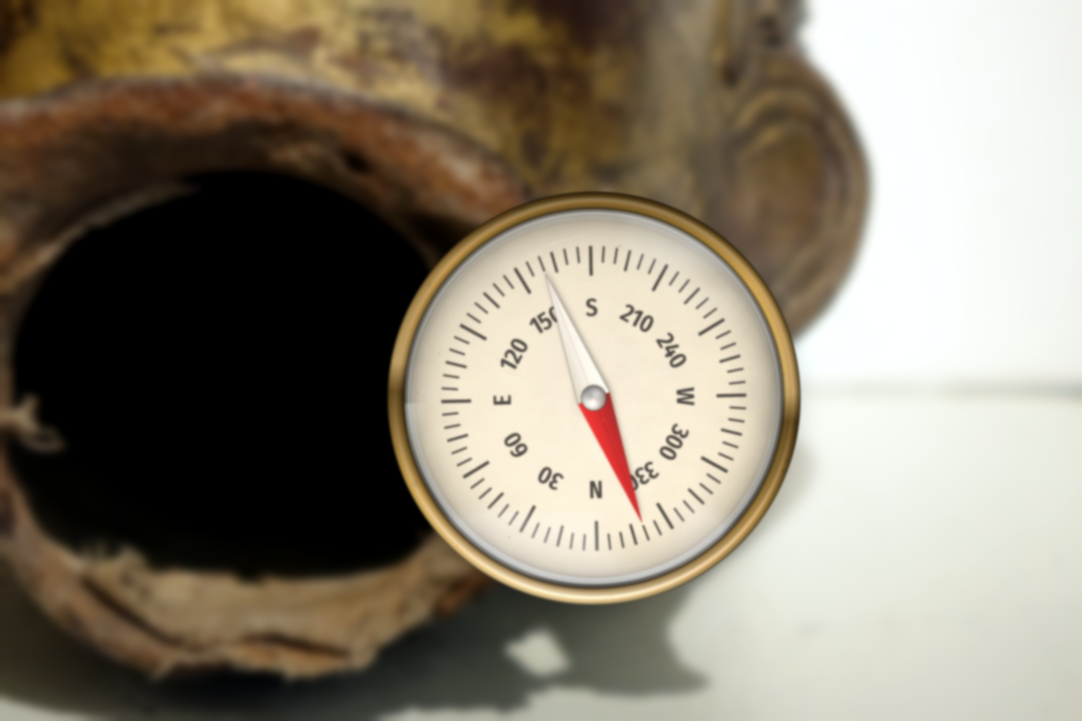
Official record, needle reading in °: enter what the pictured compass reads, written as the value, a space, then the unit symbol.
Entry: 340 °
